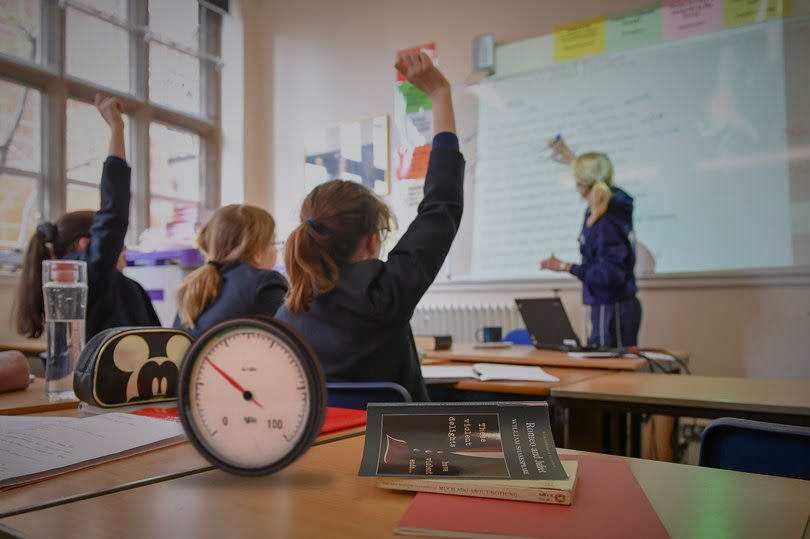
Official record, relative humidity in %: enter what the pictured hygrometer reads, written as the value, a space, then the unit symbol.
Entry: 30 %
